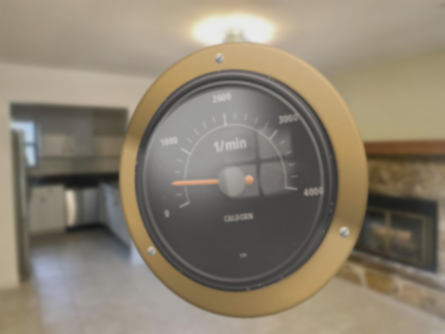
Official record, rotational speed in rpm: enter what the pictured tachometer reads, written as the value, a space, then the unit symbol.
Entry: 400 rpm
